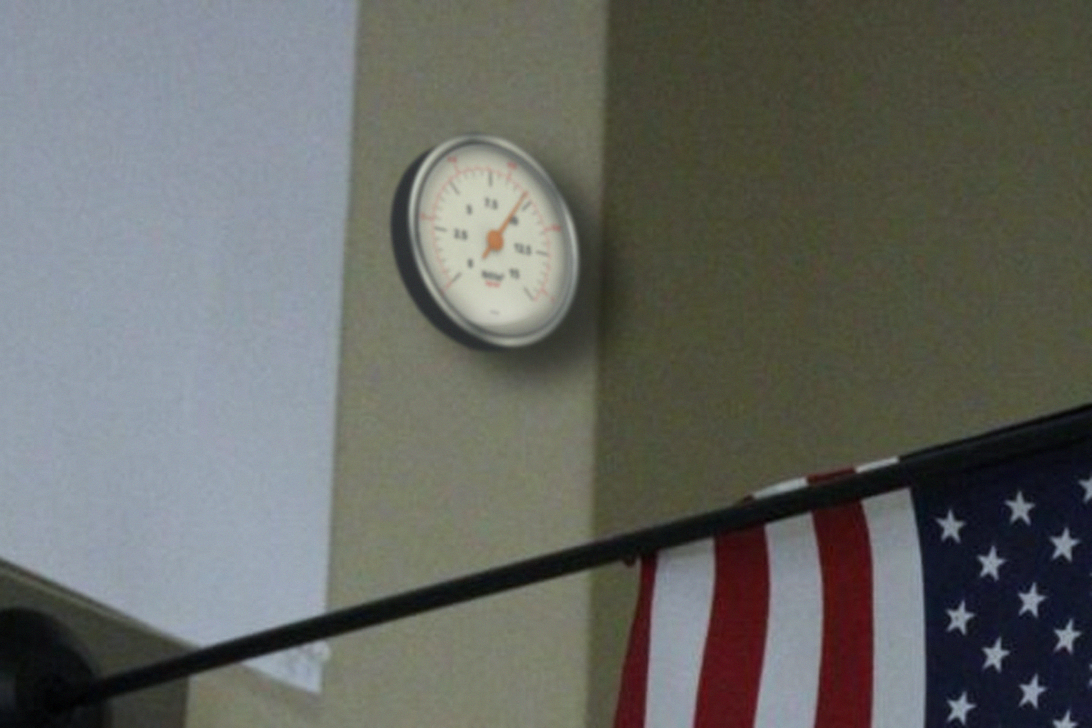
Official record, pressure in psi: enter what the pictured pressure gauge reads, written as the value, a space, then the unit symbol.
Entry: 9.5 psi
